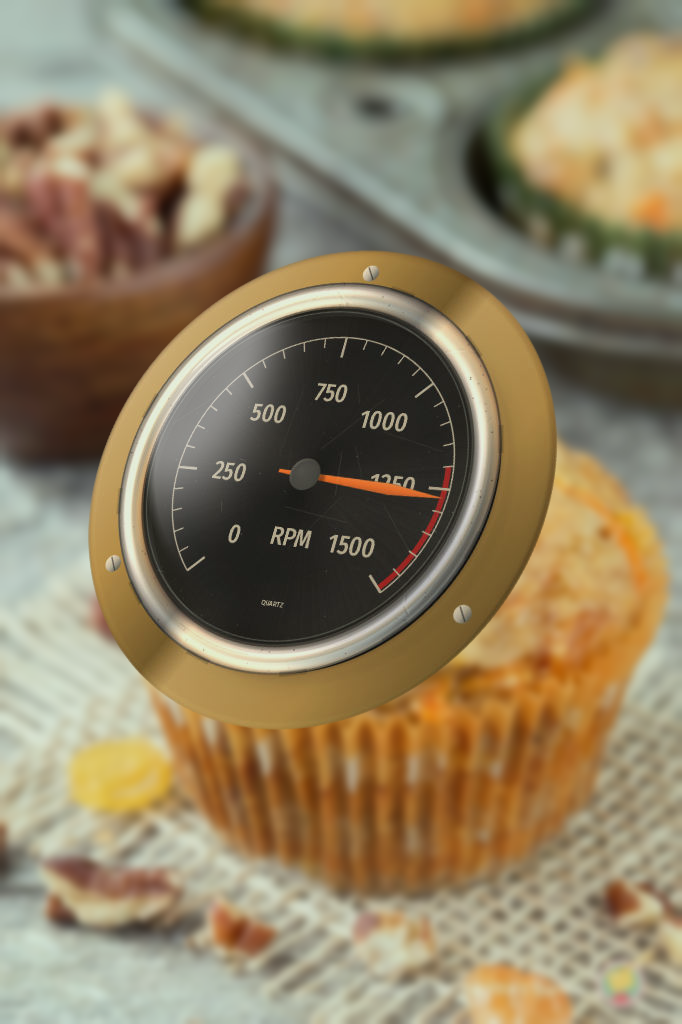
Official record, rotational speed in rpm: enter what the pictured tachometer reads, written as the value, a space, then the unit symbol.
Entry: 1275 rpm
